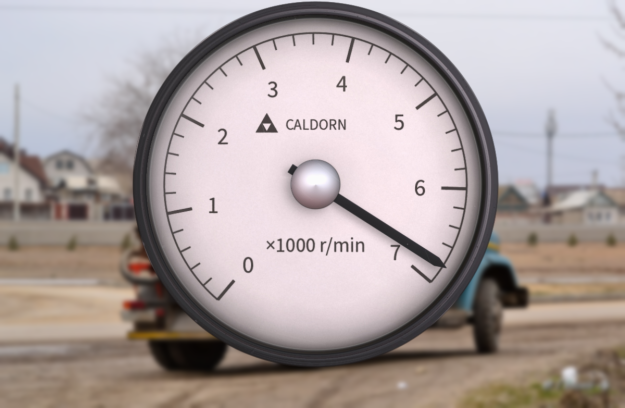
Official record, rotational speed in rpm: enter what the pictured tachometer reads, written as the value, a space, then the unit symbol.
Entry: 6800 rpm
